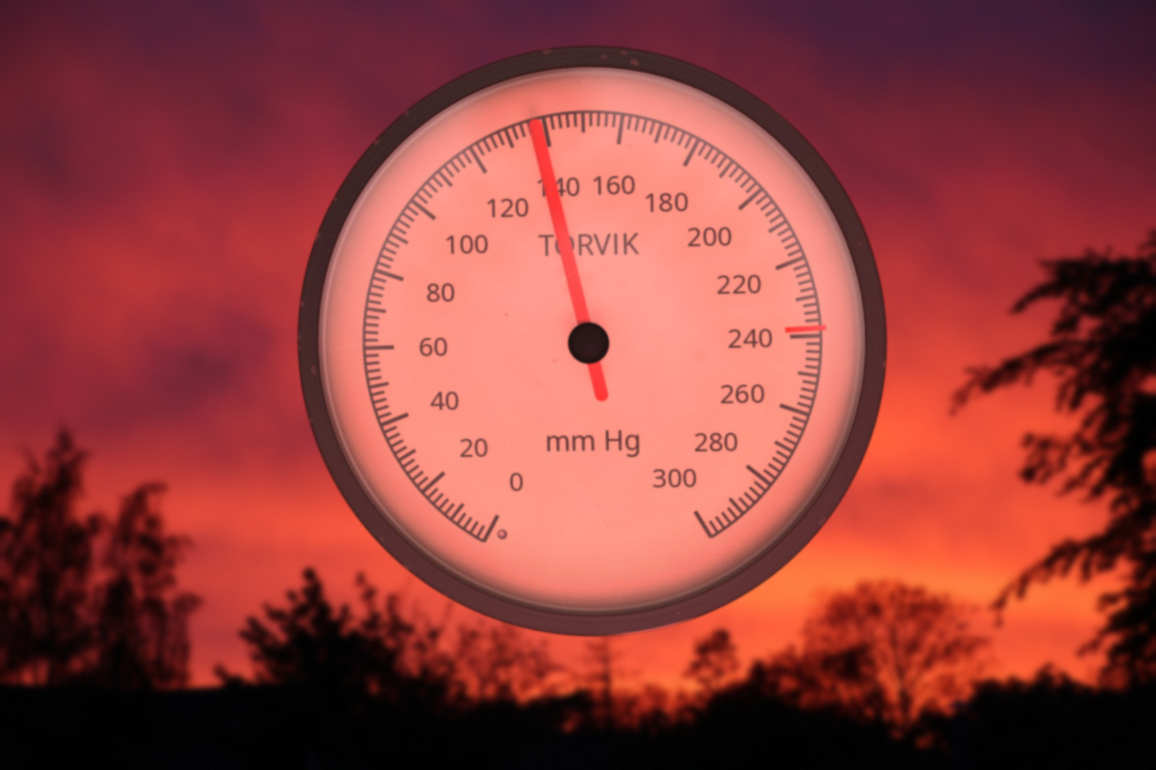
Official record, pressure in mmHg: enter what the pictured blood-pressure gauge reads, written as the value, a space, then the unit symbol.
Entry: 138 mmHg
